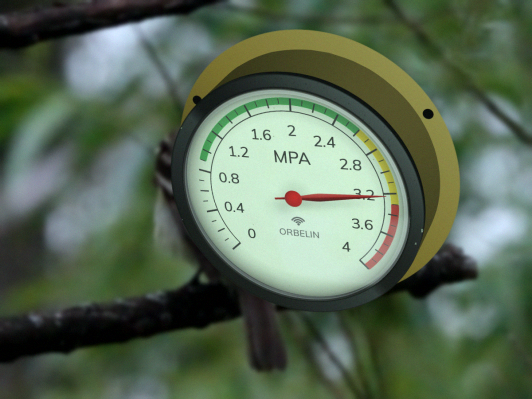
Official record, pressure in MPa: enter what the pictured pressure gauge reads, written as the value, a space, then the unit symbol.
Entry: 3.2 MPa
